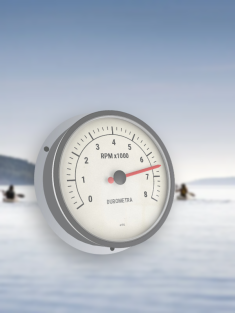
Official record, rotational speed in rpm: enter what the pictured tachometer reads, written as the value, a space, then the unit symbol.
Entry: 6600 rpm
